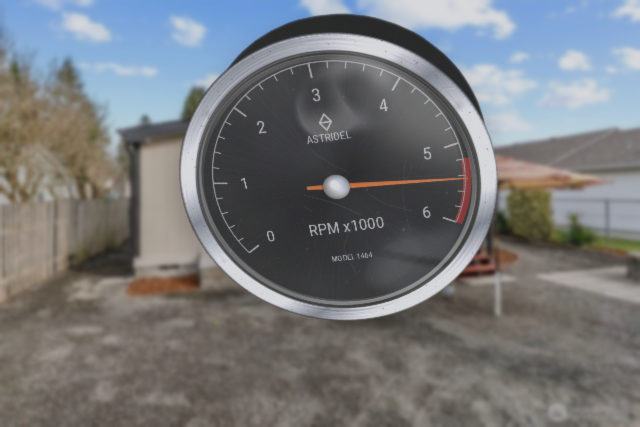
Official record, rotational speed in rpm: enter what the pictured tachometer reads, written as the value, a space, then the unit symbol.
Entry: 5400 rpm
